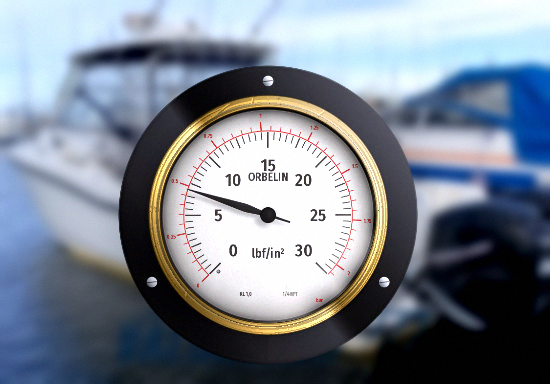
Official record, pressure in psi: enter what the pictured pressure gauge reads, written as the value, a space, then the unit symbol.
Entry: 7 psi
